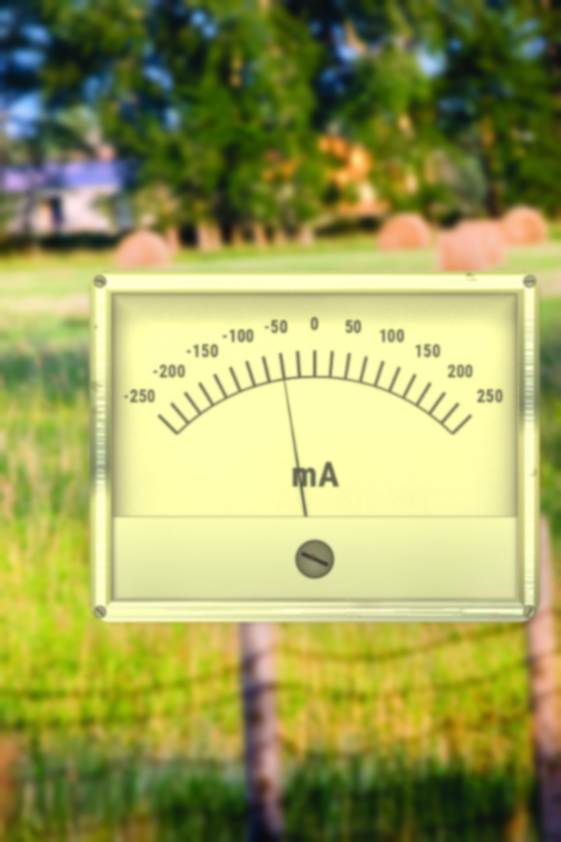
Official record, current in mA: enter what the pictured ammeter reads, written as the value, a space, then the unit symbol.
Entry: -50 mA
